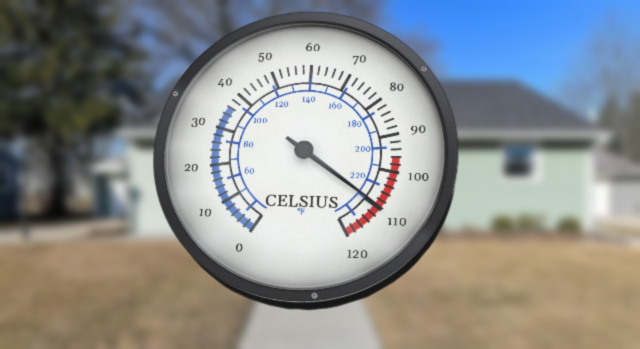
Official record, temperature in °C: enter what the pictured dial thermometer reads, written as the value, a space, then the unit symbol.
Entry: 110 °C
